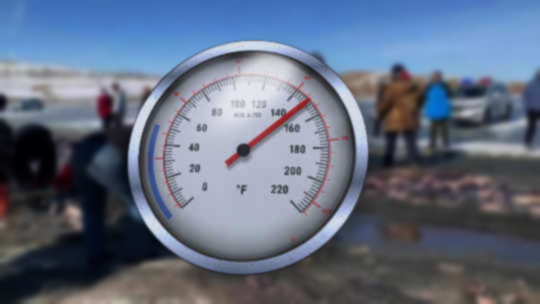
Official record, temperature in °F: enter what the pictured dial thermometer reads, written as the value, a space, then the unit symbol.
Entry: 150 °F
